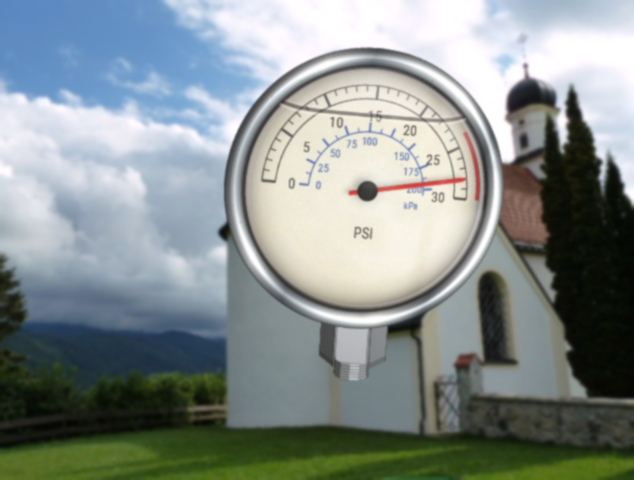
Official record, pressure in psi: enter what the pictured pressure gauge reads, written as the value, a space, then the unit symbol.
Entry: 28 psi
